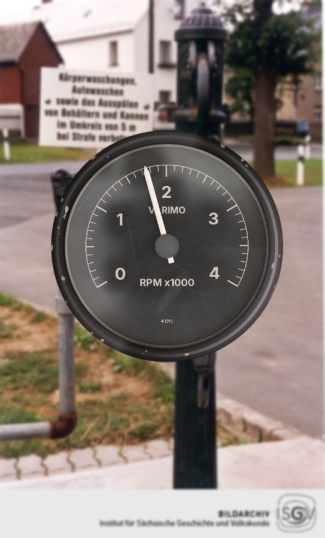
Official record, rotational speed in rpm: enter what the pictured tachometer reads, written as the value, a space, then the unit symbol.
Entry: 1750 rpm
